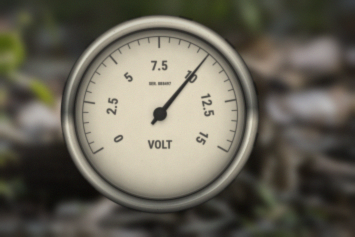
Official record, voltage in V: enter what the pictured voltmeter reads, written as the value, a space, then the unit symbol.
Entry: 10 V
